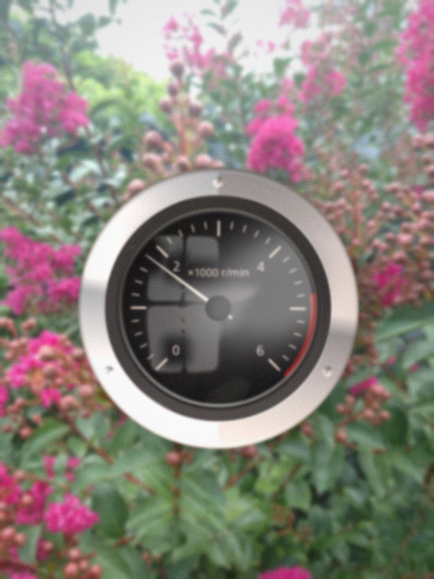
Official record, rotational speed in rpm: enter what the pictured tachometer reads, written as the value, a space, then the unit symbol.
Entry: 1800 rpm
